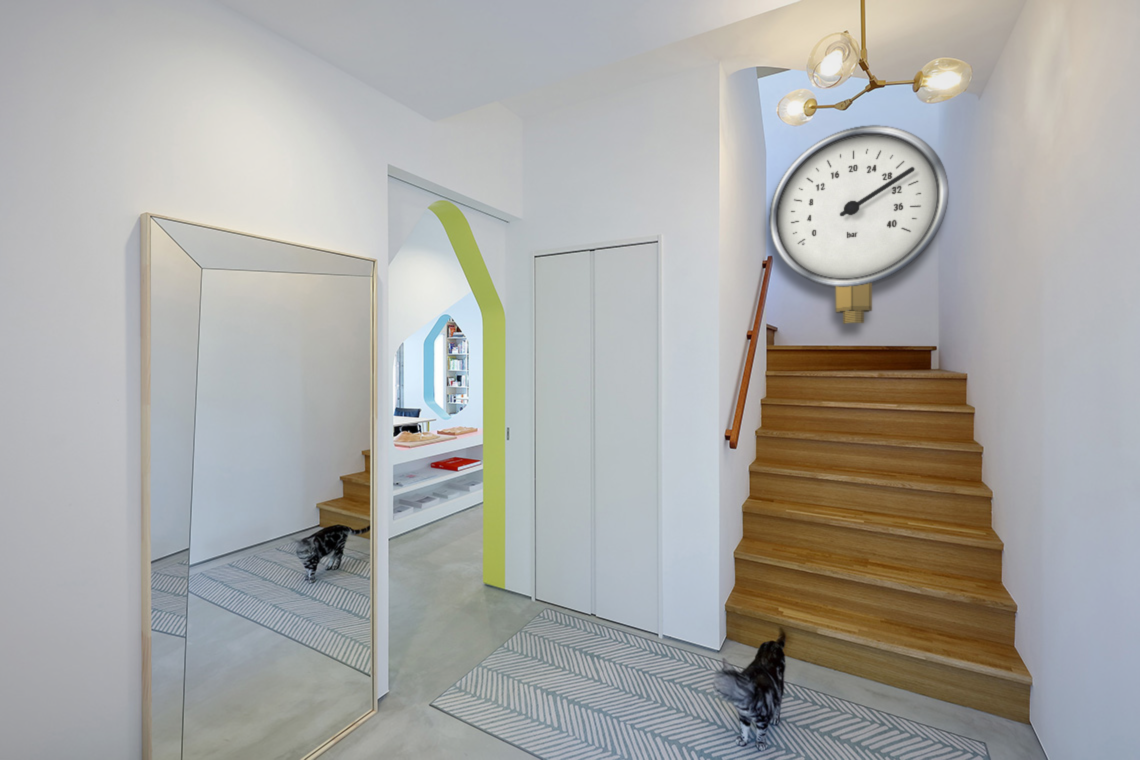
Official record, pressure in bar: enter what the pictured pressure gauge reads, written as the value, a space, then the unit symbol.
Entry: 30 bar
